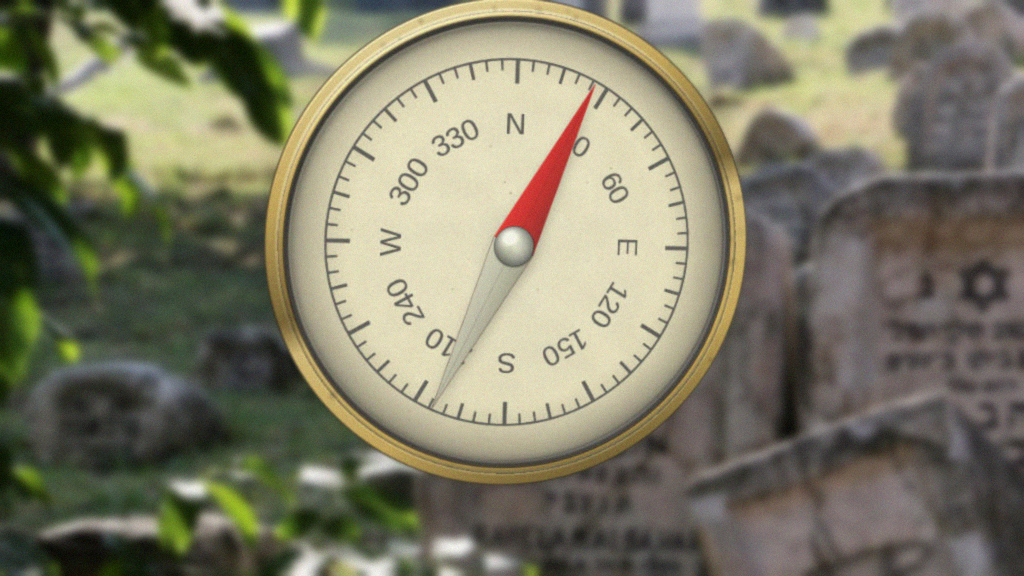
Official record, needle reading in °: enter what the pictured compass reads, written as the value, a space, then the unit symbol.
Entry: 25 °
